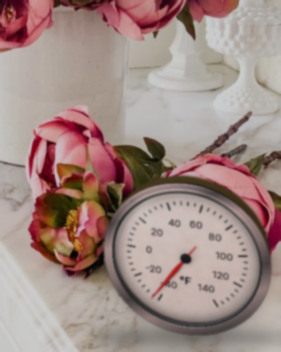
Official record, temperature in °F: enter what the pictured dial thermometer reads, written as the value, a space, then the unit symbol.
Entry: -36 °F
